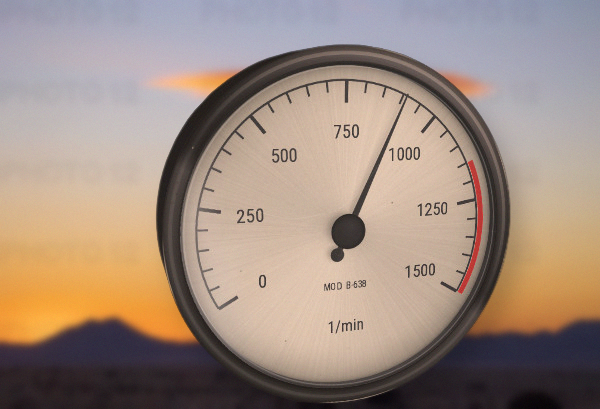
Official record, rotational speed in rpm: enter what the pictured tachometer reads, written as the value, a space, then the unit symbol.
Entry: 900 rpm
